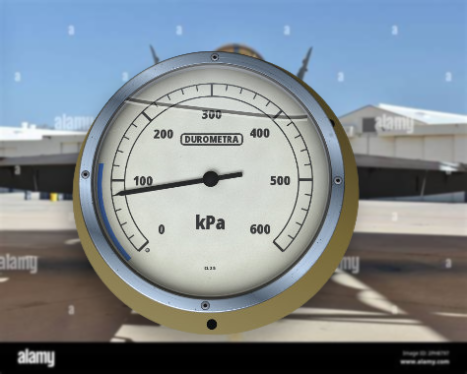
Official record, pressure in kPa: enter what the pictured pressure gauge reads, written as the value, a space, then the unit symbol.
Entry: 80 kPa
